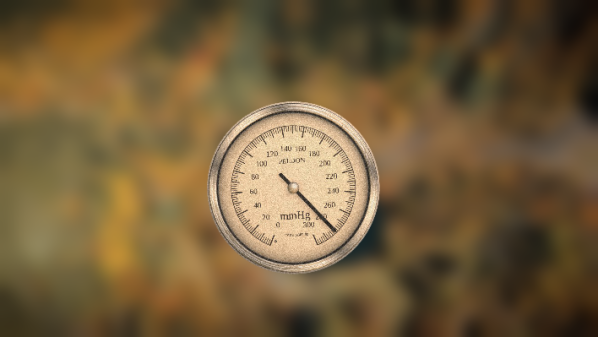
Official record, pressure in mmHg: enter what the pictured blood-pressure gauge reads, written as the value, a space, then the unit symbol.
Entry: 280 mmHg
